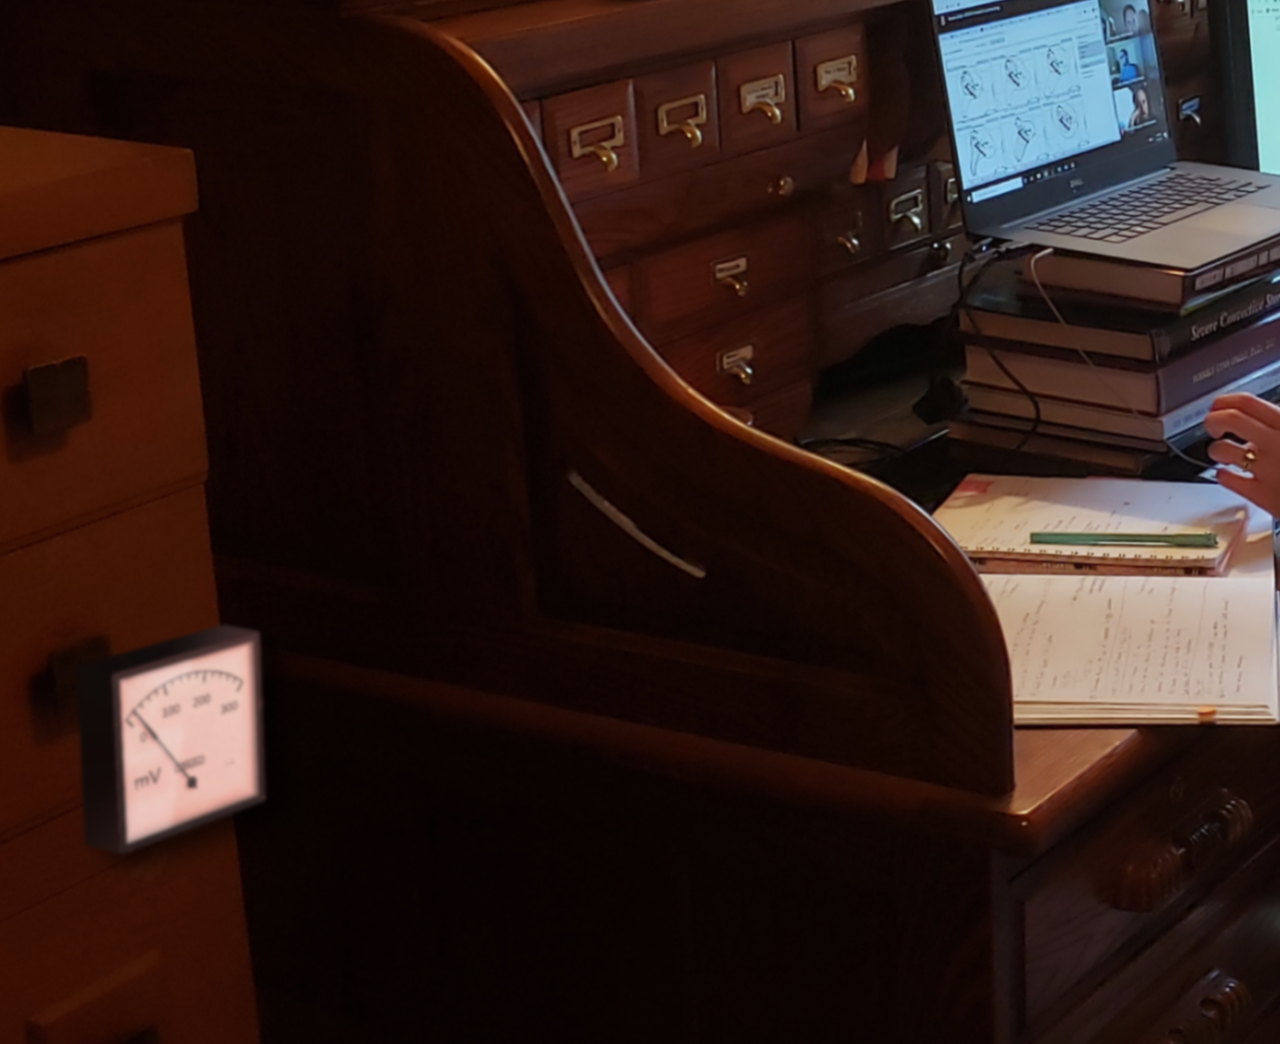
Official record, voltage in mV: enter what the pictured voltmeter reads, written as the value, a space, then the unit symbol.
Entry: 20 mV
